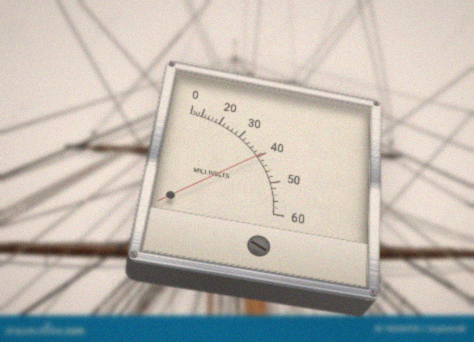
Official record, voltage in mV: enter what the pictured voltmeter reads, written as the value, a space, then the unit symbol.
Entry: 40 mV
